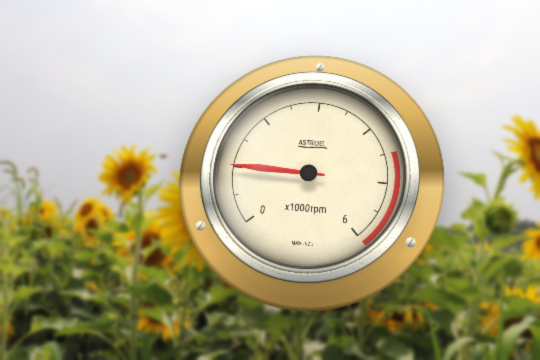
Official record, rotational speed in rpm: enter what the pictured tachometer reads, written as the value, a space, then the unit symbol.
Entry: 1000 rpm
